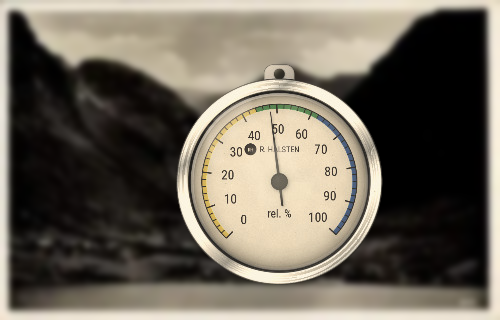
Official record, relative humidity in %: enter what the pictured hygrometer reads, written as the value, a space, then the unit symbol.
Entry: 48 %
